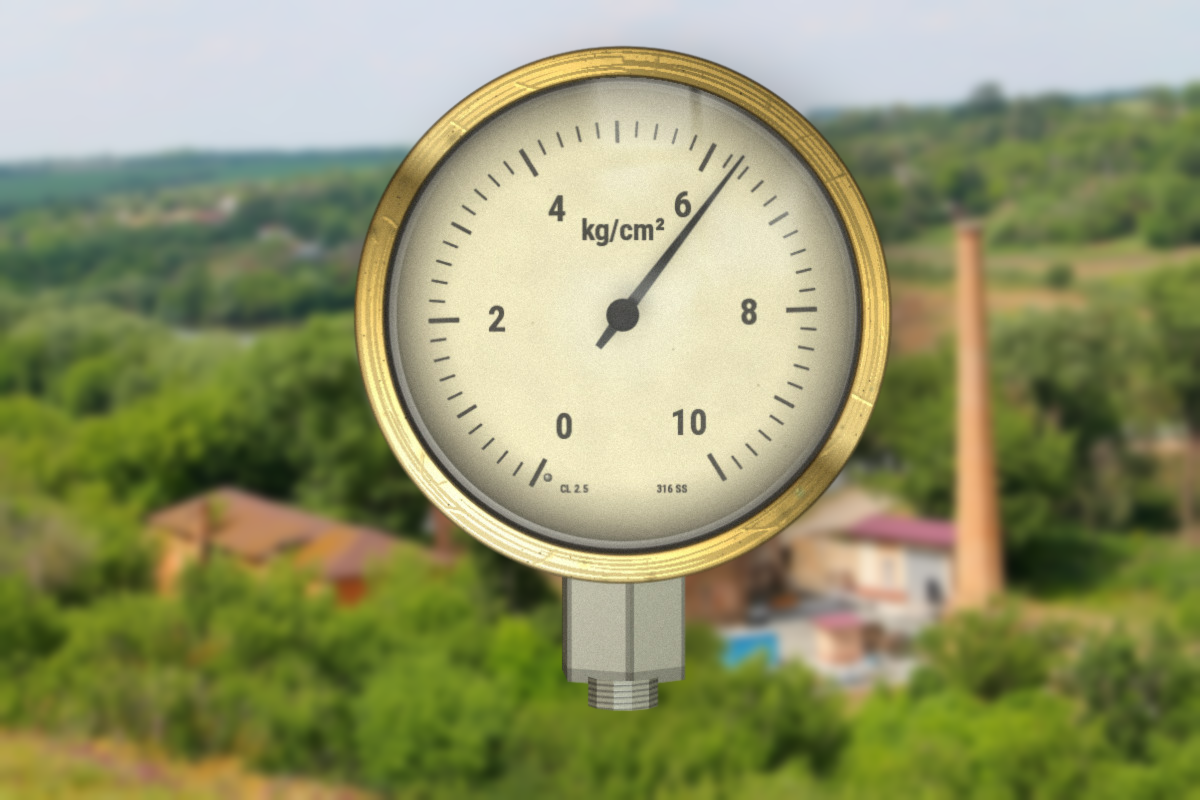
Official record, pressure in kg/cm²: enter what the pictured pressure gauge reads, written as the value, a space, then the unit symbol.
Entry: 6.3 kg/cm²
